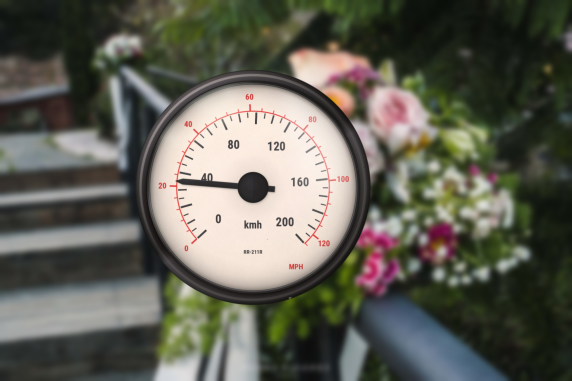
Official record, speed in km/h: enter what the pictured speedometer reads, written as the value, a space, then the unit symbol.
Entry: 35 km/h
